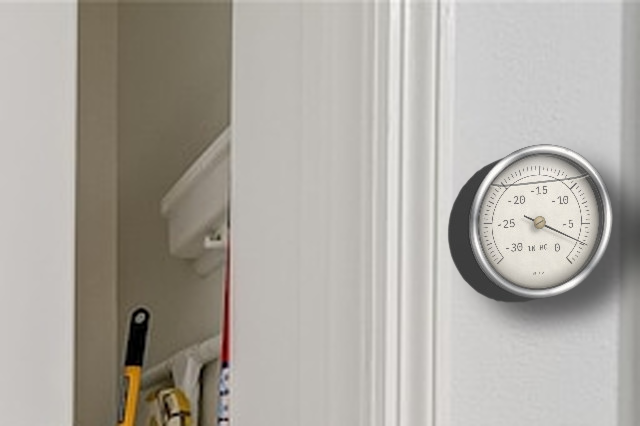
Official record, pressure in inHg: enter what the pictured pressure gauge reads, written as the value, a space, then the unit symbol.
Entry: -2.5 inHg
